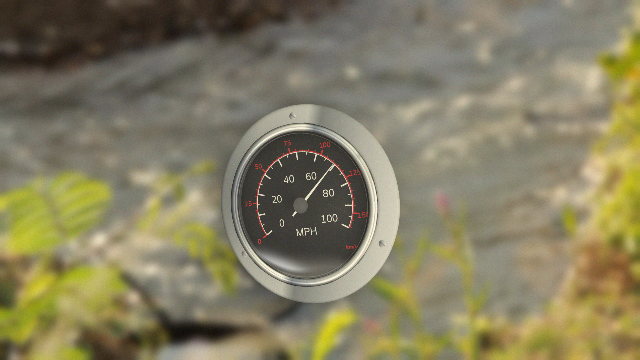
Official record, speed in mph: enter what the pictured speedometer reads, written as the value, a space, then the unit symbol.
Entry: 70 mph
